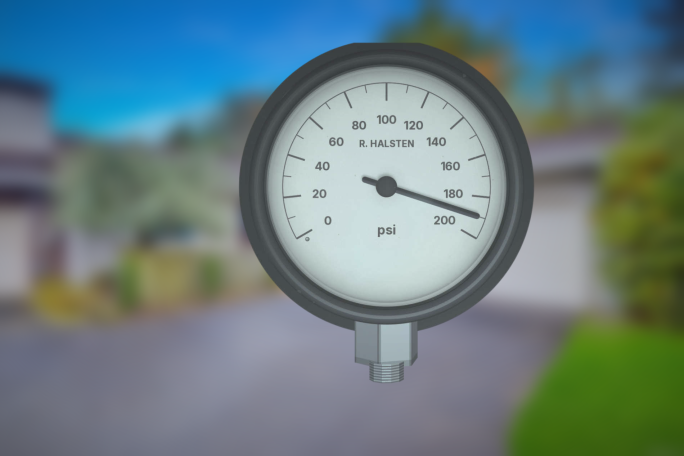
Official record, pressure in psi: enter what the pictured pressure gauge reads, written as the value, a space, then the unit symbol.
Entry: 190 psi
